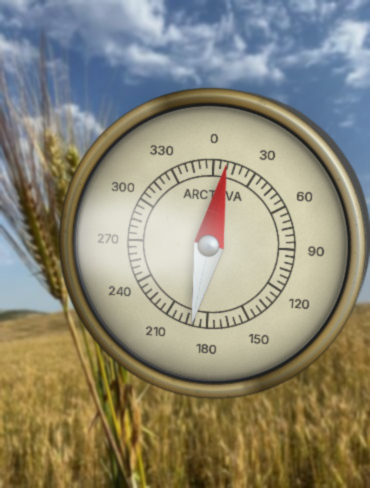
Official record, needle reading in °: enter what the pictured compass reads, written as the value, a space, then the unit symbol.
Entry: 10 °
